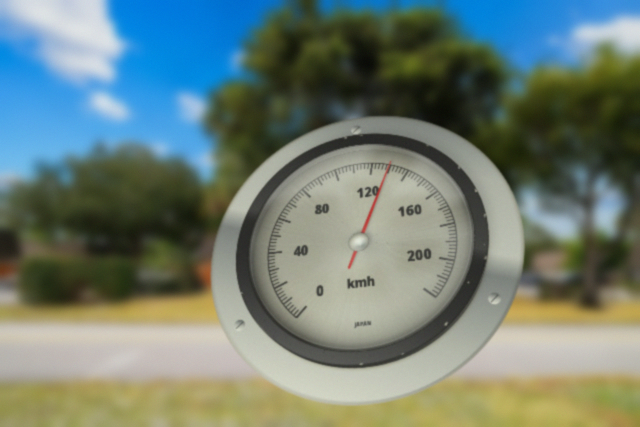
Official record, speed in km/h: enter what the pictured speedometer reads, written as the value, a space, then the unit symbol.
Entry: 130 km/h
